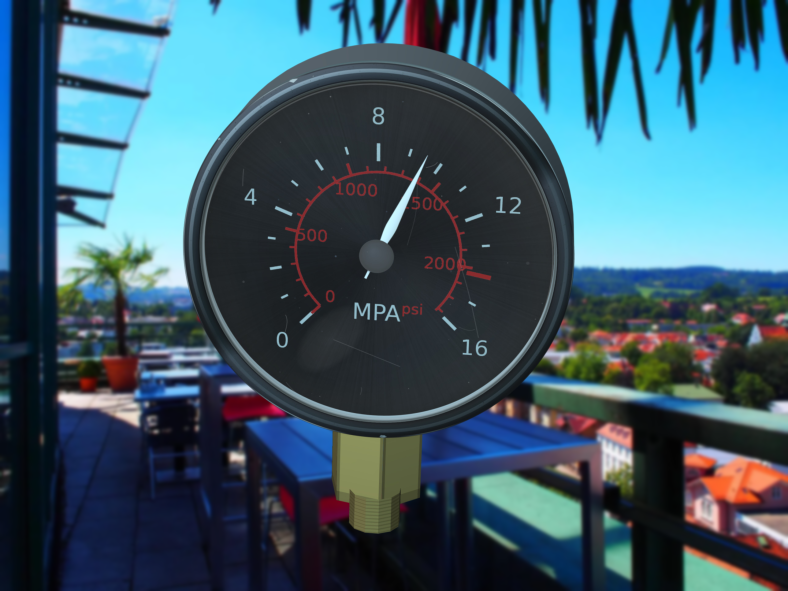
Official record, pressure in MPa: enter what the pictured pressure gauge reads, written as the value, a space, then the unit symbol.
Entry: 9.5 MPa
